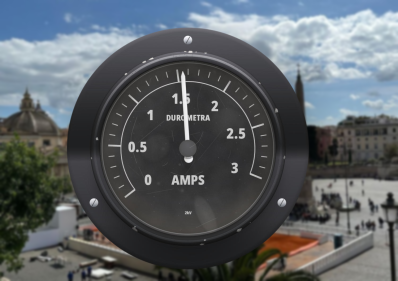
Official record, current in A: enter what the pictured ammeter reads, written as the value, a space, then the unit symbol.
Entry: 1.55 A
